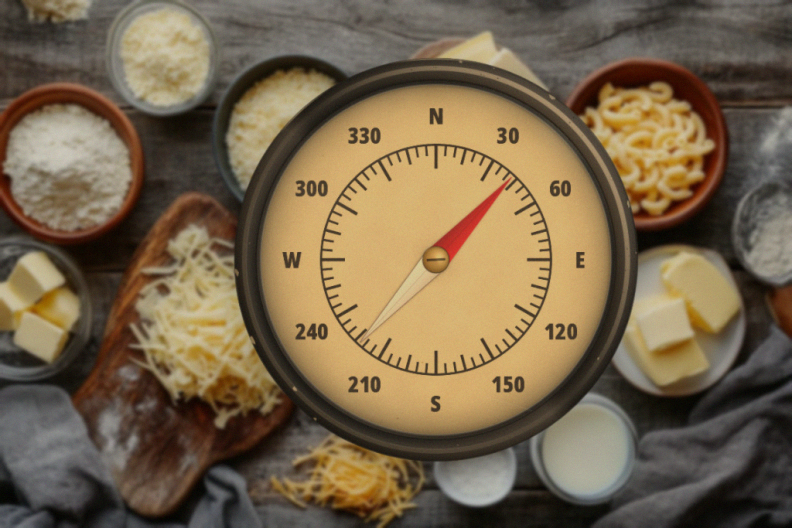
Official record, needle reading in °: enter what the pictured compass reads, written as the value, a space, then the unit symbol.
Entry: 42.5 °
